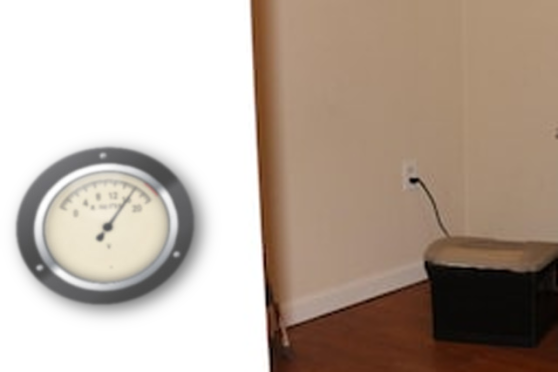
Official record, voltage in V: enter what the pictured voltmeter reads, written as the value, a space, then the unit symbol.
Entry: 16 V
